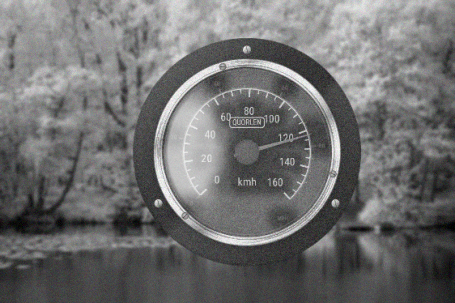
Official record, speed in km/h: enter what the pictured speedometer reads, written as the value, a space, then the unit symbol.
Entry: 122.5 km/h
